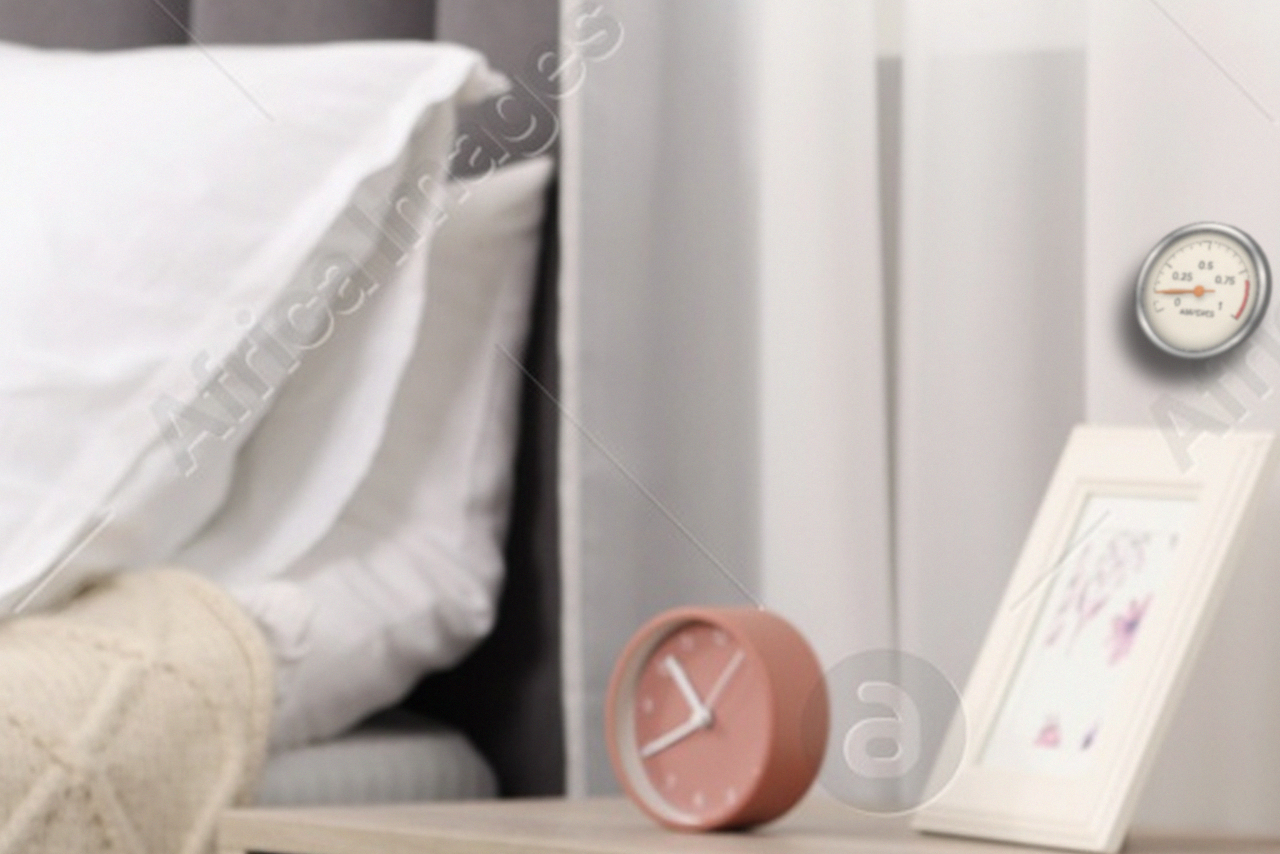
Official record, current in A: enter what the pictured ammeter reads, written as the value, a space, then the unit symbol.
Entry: 0.1 A
